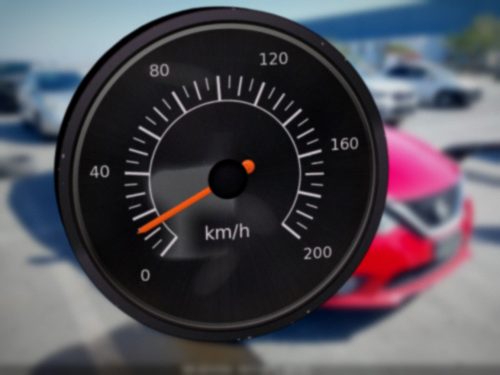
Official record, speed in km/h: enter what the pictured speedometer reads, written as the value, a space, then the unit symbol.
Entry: 15 km/h
